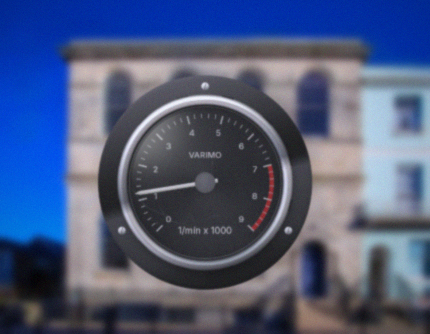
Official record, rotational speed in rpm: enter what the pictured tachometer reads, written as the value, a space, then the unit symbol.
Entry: 1200 rpm
